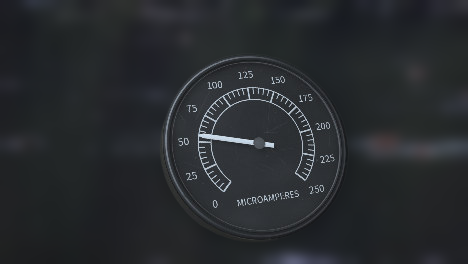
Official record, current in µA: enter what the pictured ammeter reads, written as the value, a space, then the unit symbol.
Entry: 55 µA
